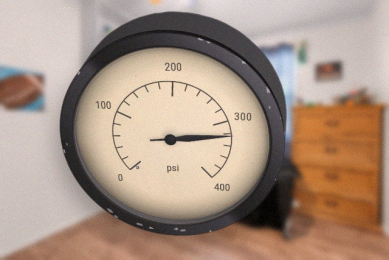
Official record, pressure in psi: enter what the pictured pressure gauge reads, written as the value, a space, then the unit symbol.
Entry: 320 psi
